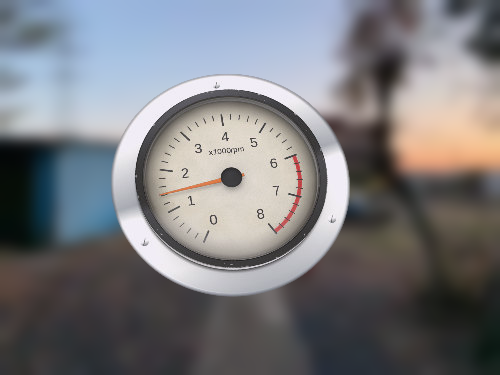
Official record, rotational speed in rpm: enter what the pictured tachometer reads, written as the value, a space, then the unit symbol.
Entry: 1400 rpm
